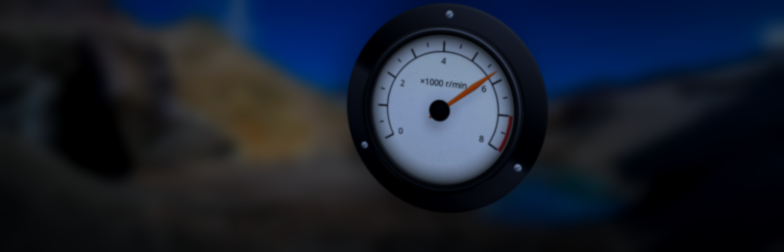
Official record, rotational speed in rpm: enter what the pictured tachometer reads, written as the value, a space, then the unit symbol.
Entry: 5750 rpm
